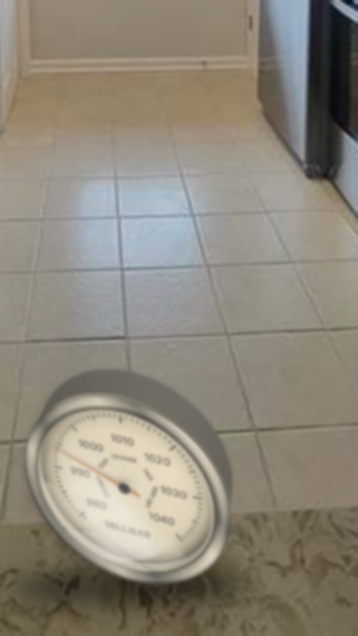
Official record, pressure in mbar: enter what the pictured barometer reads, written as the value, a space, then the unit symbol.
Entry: 995 mbar
